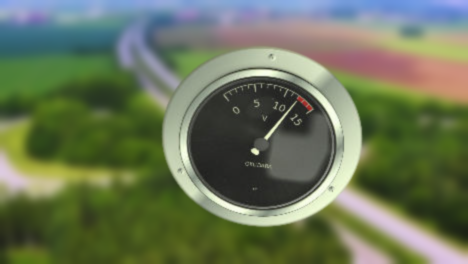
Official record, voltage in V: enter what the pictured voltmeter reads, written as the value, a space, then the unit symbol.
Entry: 12 V
